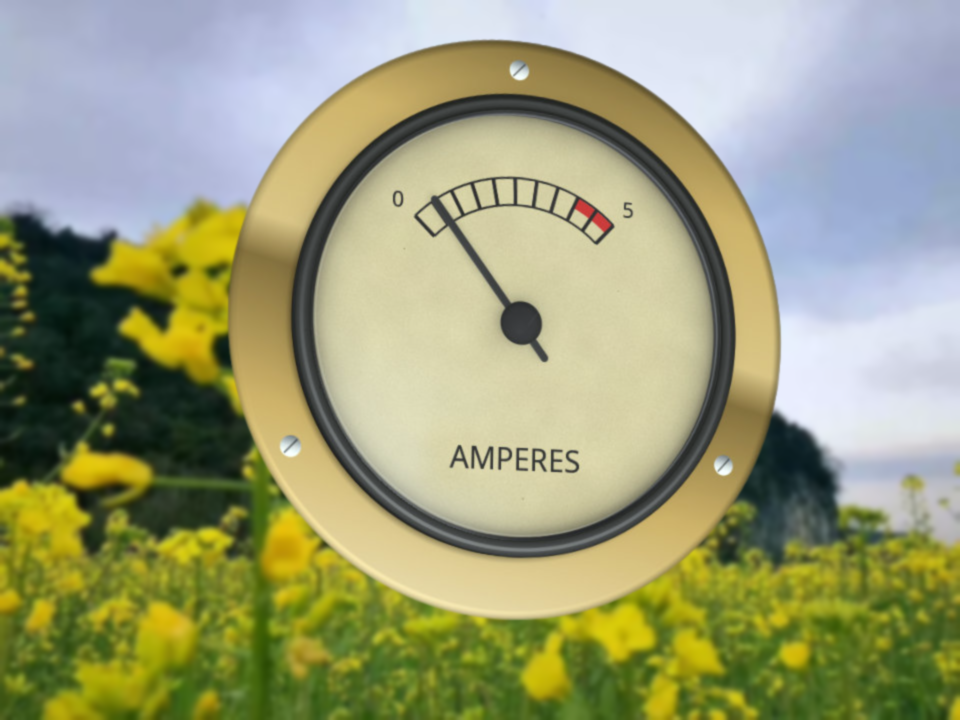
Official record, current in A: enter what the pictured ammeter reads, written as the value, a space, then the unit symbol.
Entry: 0.5 A
